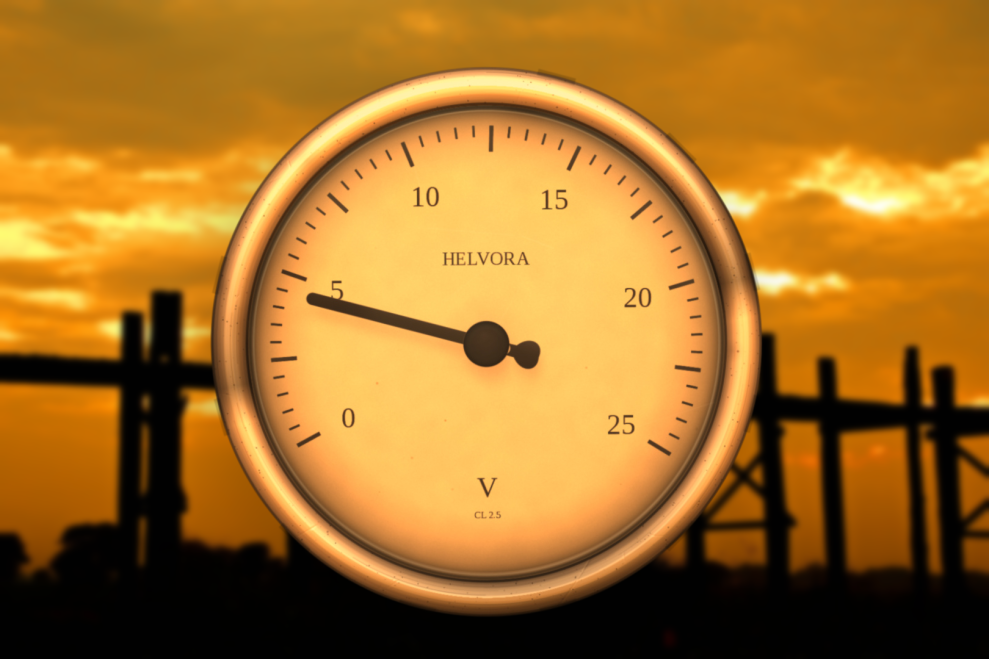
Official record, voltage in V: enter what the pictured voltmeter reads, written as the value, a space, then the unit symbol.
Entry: 4.5 V
